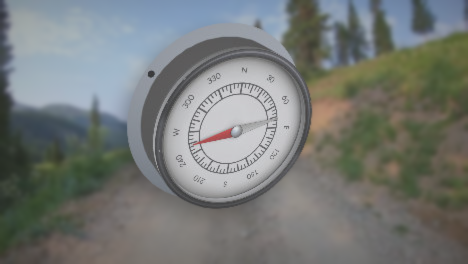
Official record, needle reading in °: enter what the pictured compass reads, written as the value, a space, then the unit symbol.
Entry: 255 °
